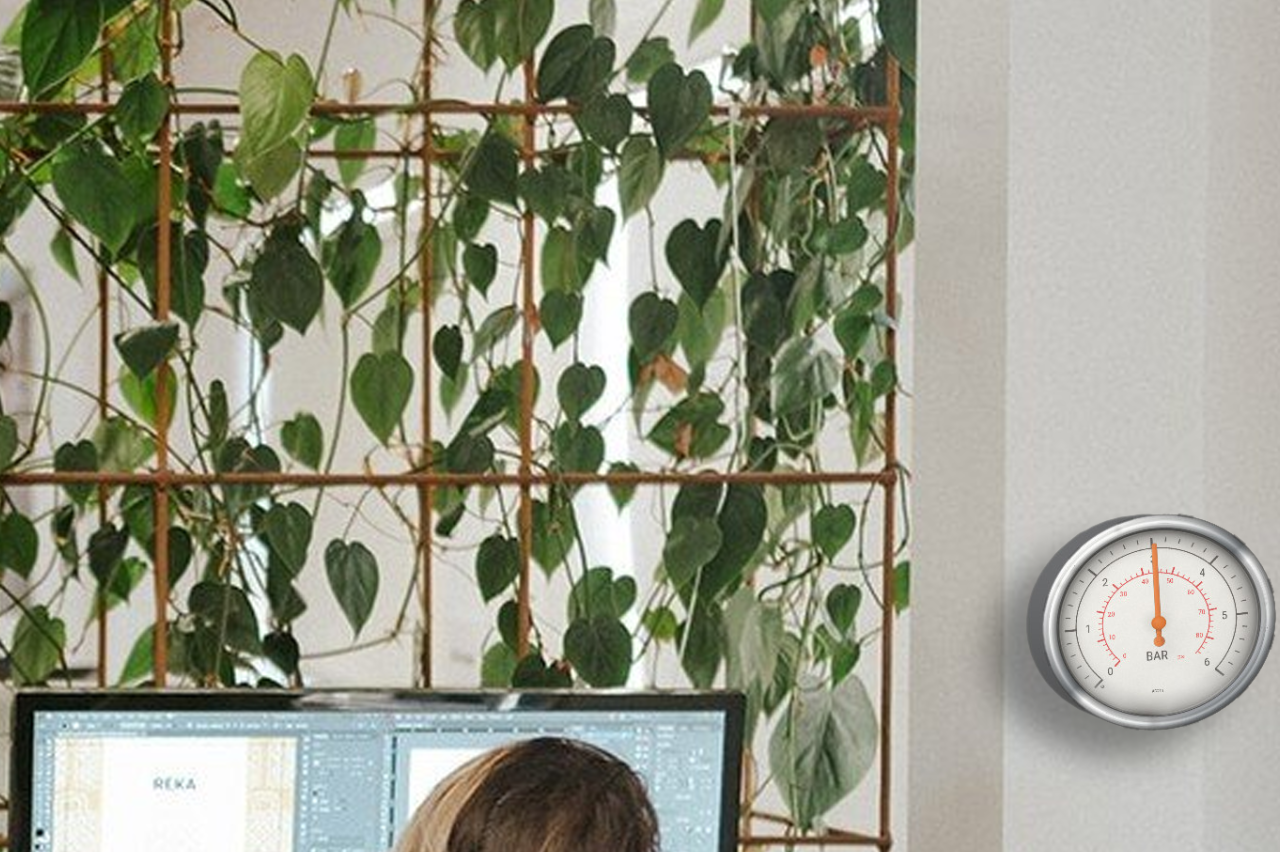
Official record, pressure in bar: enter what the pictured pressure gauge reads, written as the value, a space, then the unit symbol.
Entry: 3 bar
